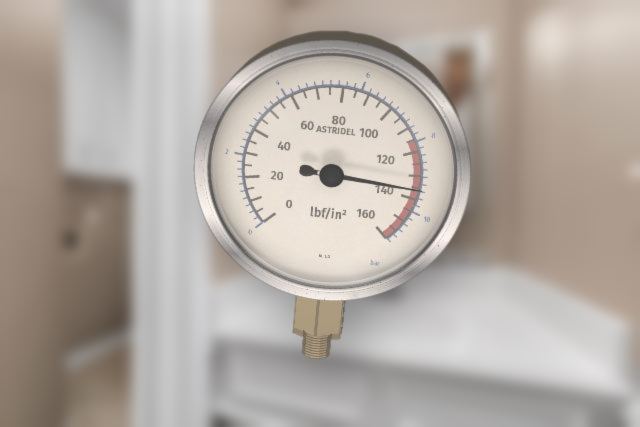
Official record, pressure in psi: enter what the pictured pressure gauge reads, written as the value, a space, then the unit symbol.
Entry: 135 psi
